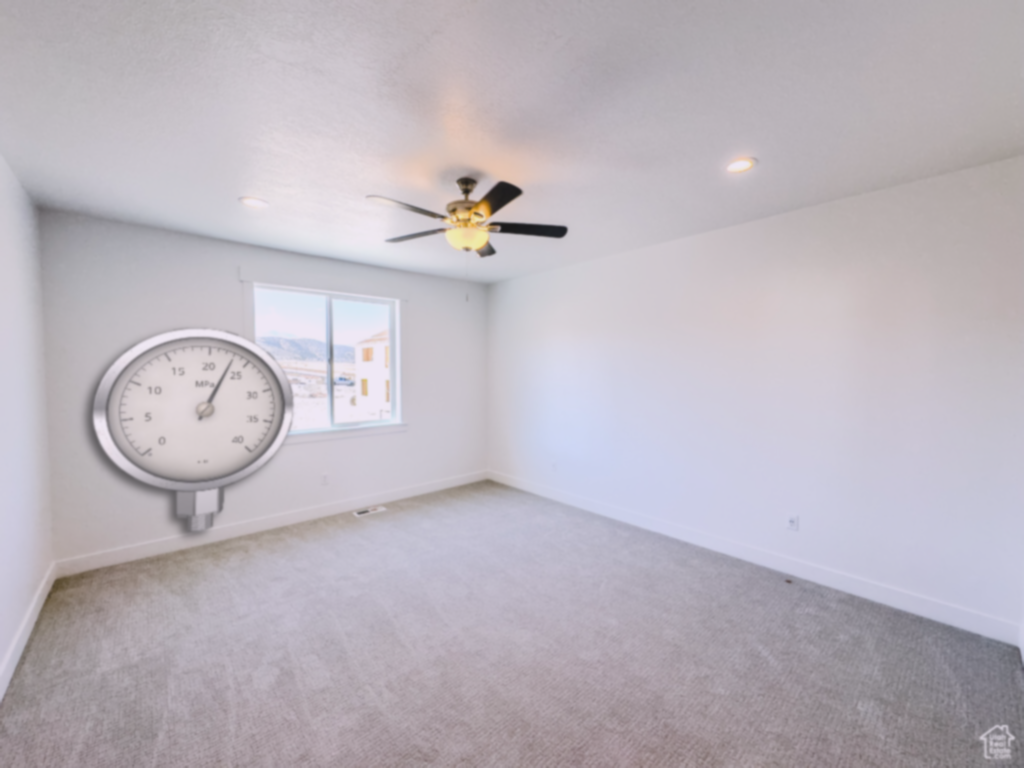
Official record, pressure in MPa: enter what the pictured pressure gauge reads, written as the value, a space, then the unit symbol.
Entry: 23 MPa
